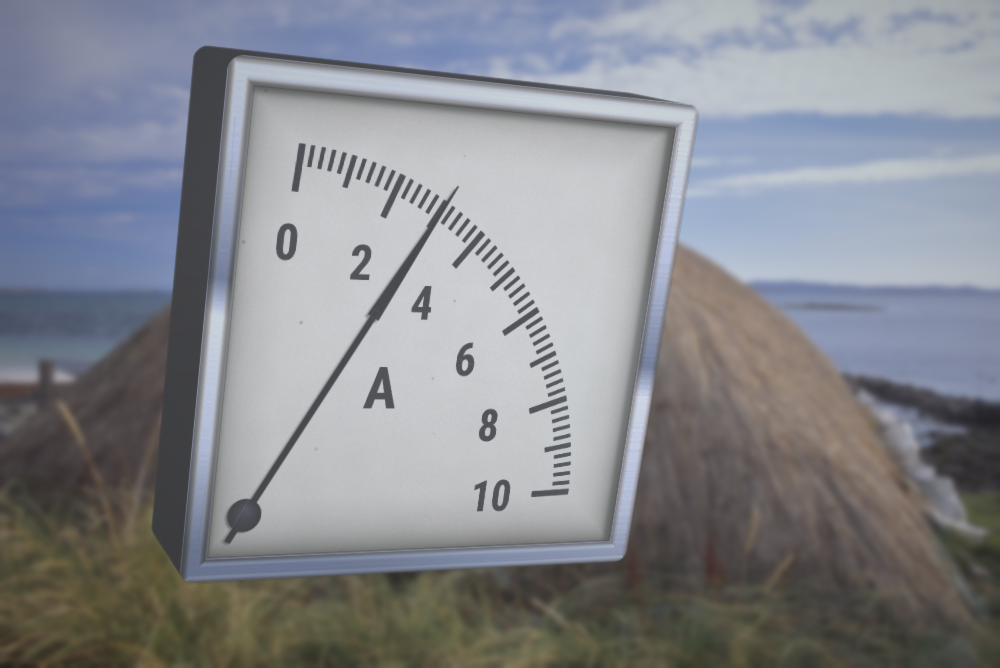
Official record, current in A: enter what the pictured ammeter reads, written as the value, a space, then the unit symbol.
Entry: 3 A
